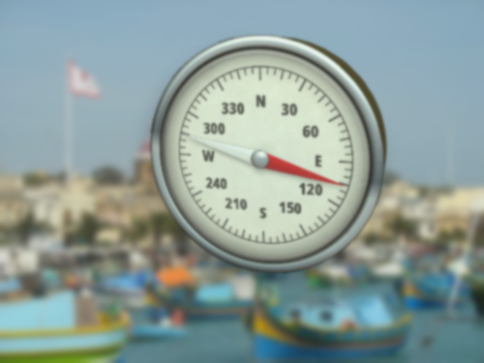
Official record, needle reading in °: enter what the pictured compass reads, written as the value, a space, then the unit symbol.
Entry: 105 °
